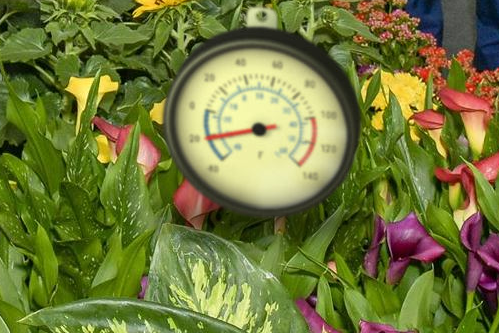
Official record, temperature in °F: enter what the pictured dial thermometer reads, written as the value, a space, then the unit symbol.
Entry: -20 °F
